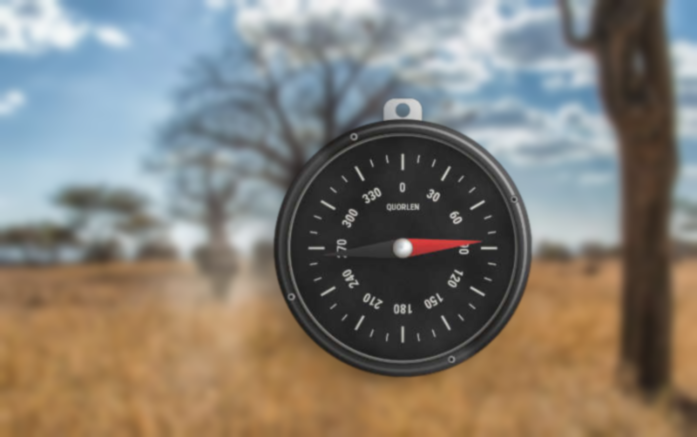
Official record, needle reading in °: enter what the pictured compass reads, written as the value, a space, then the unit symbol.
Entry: 85 °
